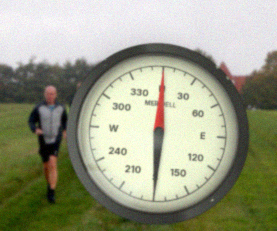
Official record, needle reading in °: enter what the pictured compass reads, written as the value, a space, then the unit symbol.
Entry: 0 °
